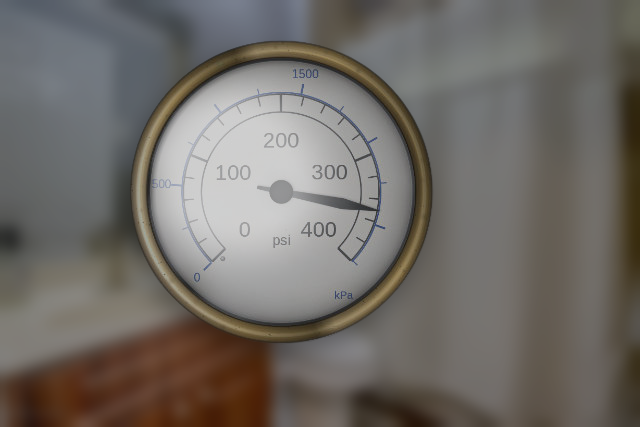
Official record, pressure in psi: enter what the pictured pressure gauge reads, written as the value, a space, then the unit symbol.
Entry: 350 psi
